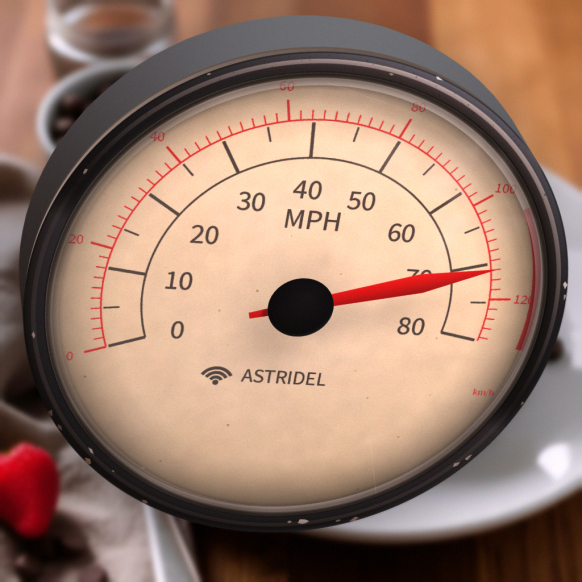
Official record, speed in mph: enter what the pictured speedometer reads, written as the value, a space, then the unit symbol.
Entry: 70 mph
